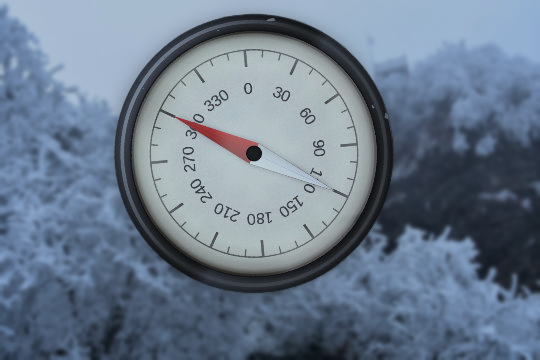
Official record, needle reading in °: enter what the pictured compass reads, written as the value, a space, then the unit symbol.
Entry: 300 °
